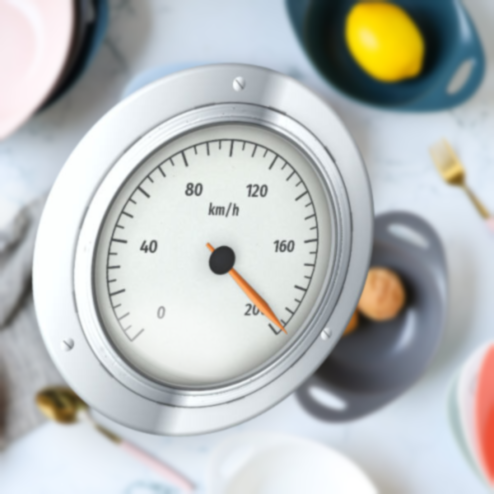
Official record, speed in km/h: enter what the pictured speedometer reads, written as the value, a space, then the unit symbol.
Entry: 197.5 km/h
